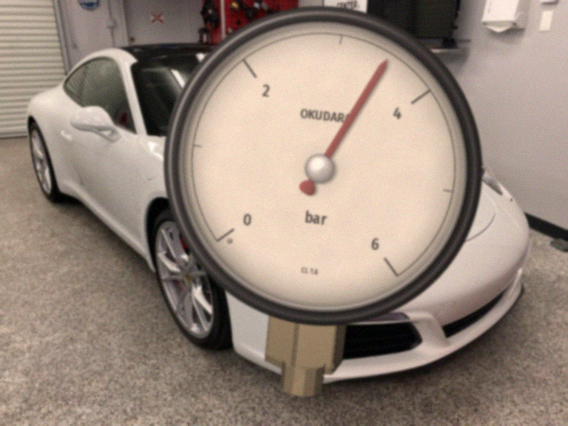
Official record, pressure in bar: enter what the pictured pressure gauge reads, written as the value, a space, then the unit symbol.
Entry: 3.5 bar
